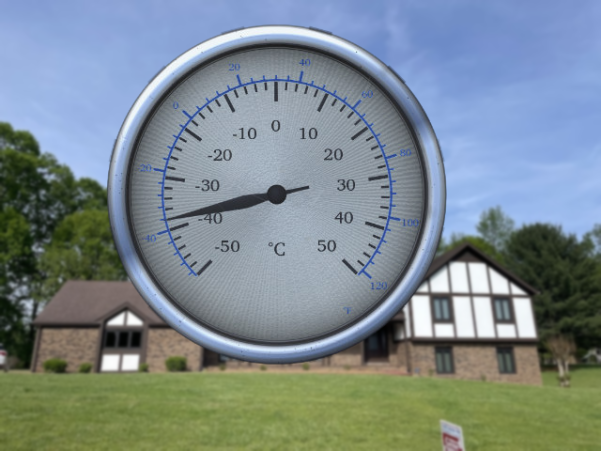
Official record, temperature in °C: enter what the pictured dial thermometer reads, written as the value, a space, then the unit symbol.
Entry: -38 °C
